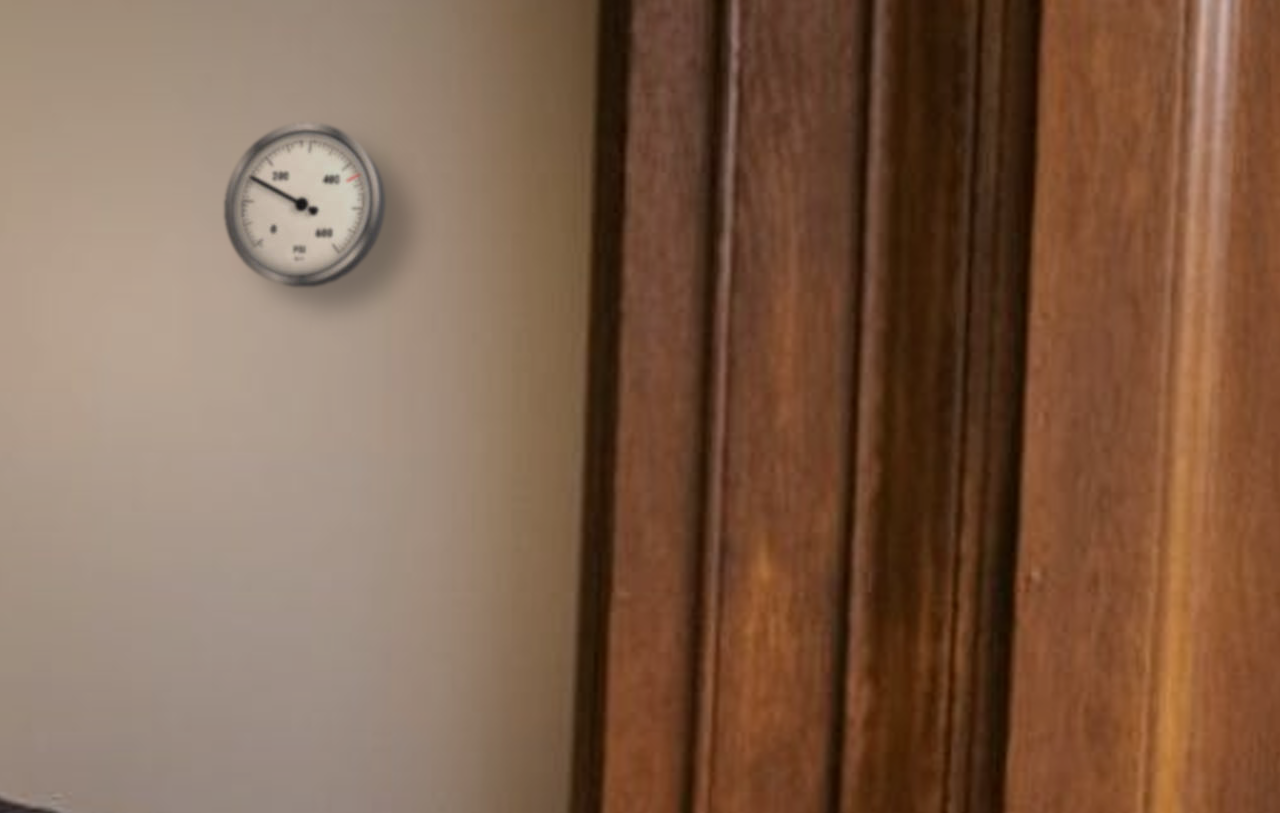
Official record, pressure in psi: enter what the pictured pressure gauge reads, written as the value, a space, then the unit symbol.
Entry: 150 psi
